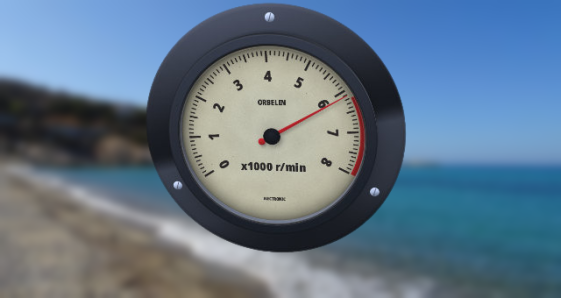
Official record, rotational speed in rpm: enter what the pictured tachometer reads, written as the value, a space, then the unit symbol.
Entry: 6100 rpm
